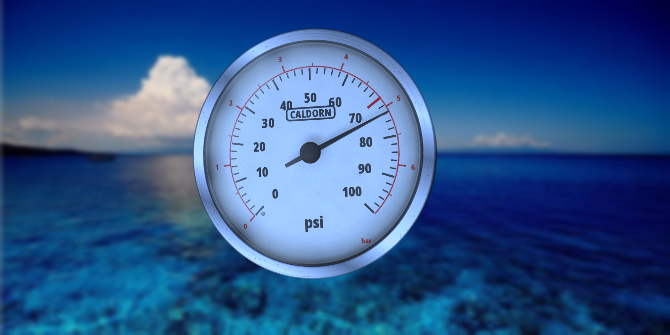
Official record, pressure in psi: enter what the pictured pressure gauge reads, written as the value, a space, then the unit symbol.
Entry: 74 psi
